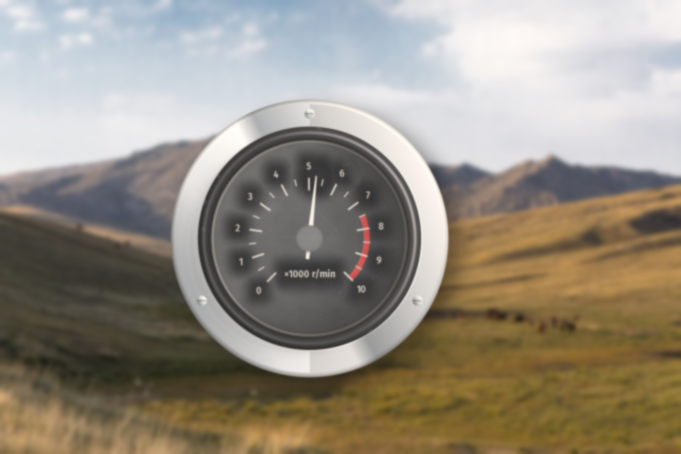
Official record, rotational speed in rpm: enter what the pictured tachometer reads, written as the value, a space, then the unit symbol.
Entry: 5250 rpm
